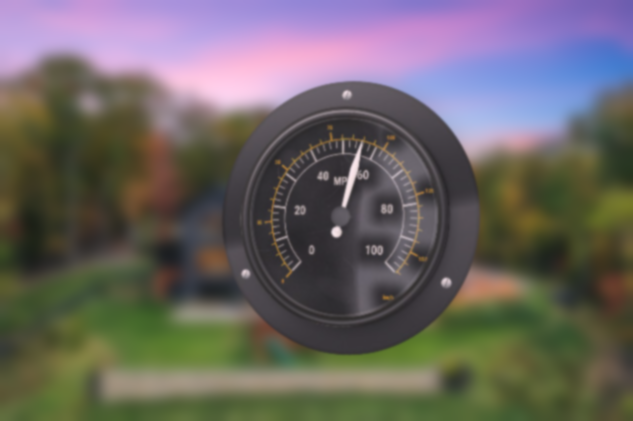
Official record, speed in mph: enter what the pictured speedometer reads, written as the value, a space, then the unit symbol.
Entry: 56 mph
